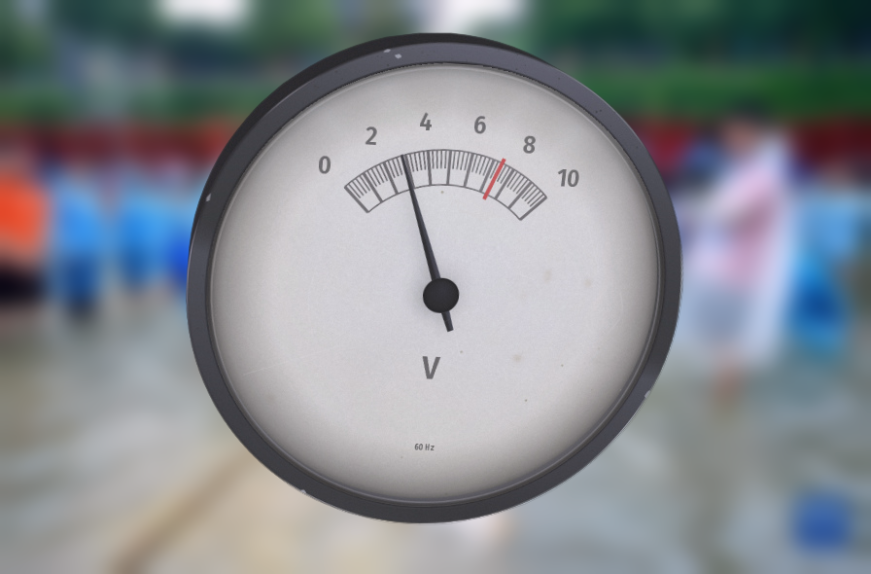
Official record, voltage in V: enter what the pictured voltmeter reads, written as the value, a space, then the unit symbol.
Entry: 2.8 V
